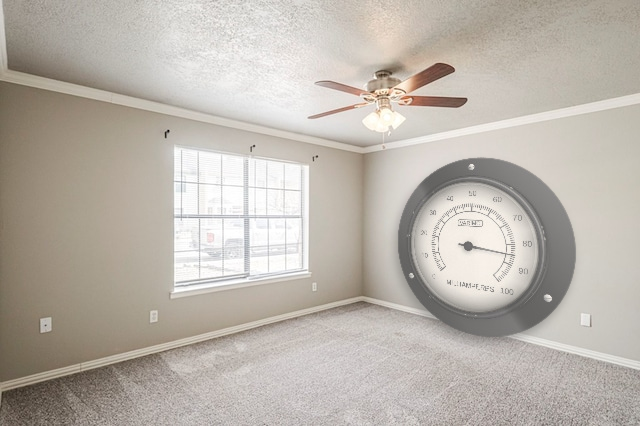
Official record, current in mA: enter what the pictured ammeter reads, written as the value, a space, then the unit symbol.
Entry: 85 mA
